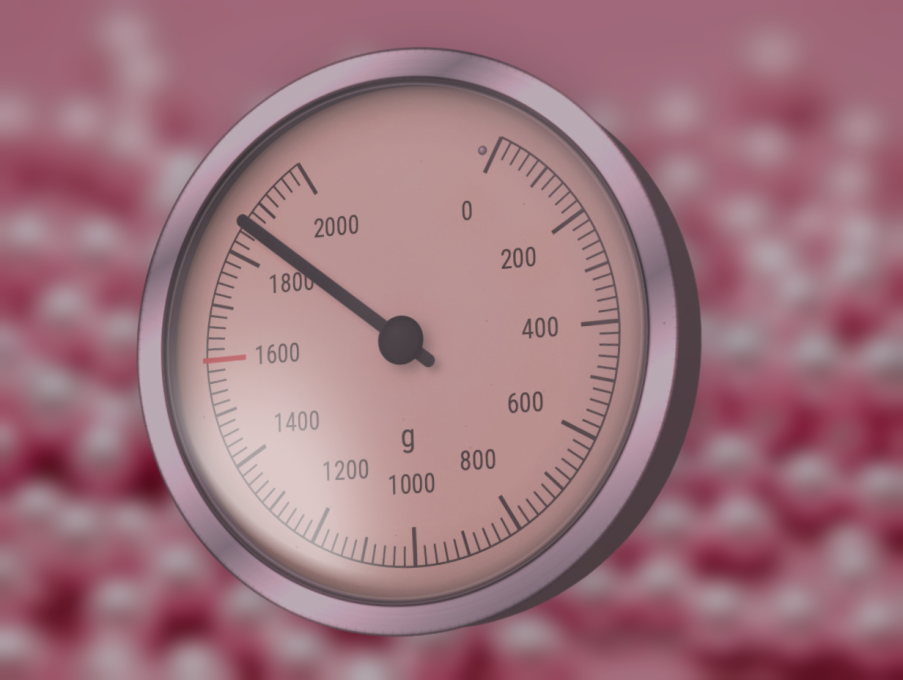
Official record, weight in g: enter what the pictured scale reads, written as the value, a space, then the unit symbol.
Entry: 1860 g
